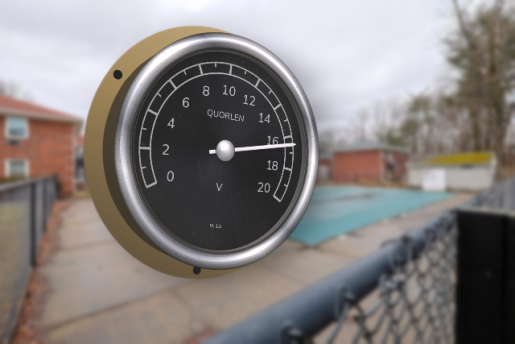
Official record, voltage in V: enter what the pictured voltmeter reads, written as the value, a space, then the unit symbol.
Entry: 16.5 V
